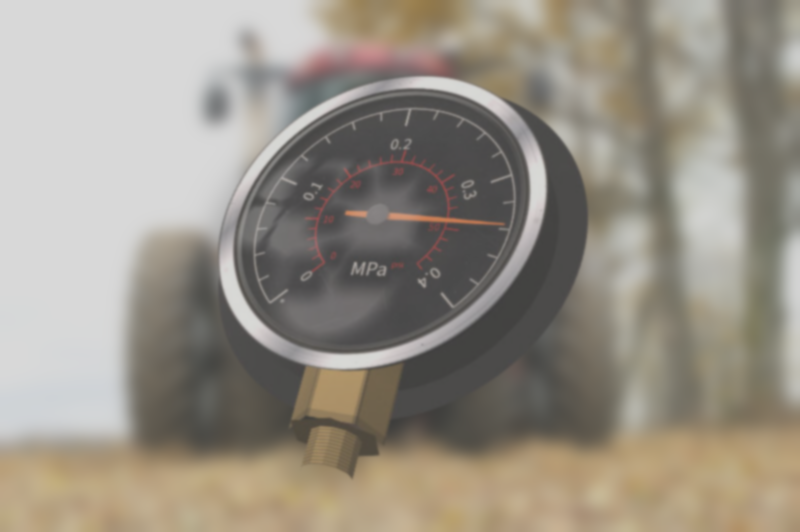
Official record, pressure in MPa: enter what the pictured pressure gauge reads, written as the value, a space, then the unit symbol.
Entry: 0.34 MPa
